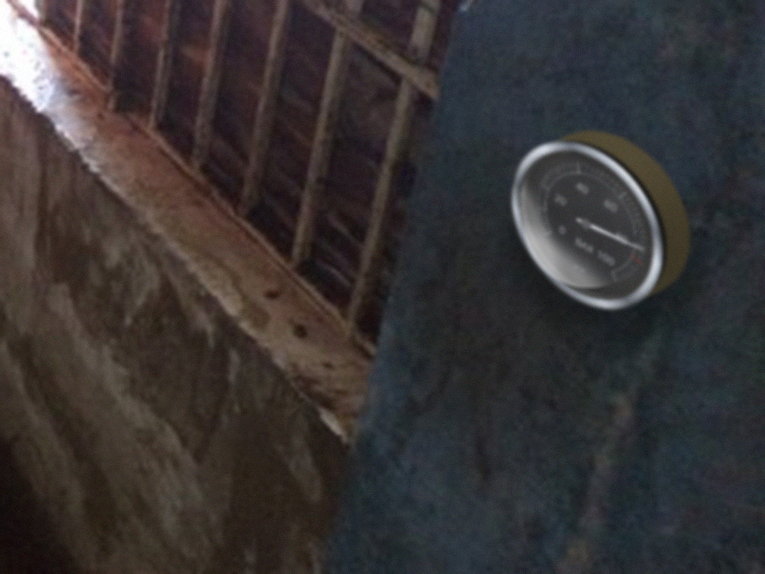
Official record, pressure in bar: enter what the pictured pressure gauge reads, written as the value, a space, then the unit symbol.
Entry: 80 bar
